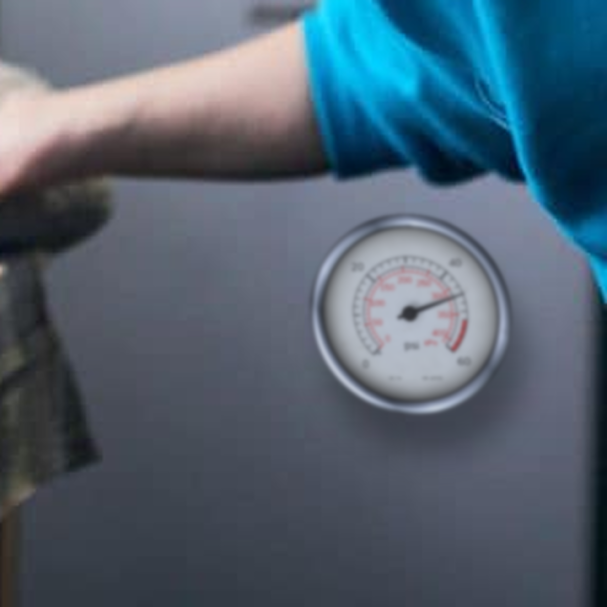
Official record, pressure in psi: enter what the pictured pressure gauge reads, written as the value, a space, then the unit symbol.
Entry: 46 psi
